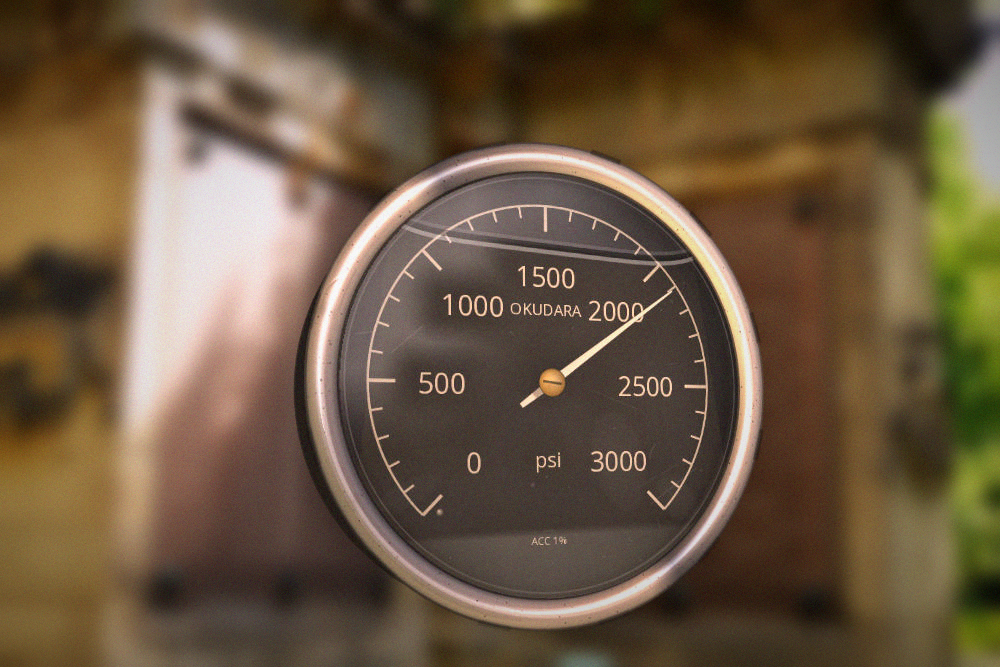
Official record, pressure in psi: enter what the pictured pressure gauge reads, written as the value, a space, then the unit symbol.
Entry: 2100 psi
